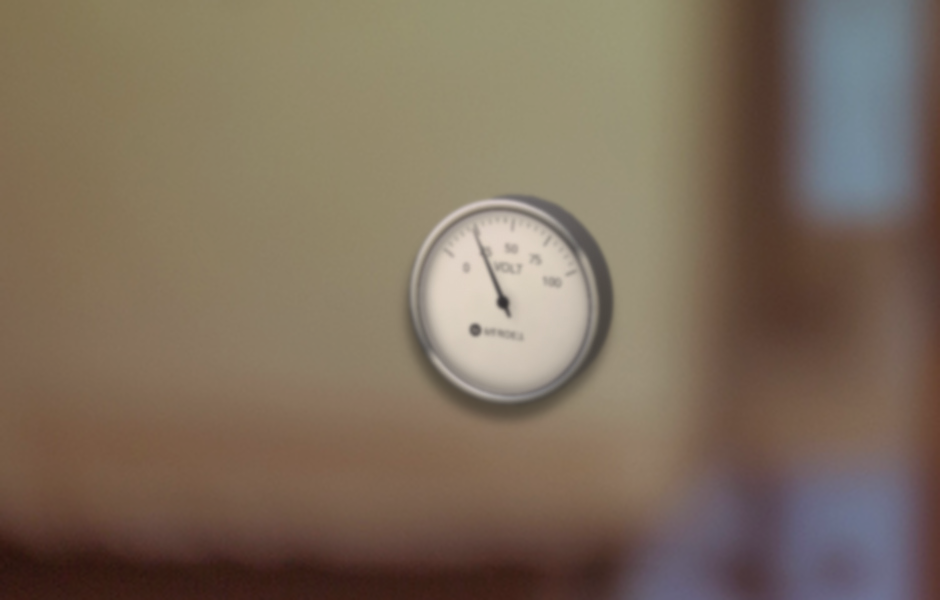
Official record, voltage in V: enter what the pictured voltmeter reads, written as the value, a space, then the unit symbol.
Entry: 25 V
